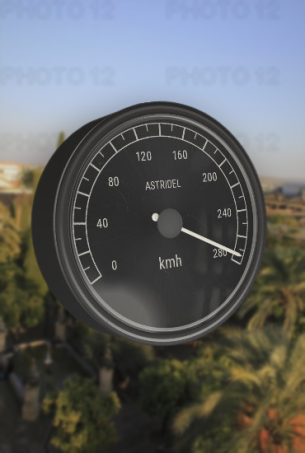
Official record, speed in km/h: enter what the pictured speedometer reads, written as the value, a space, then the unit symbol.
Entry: 275 km/h
